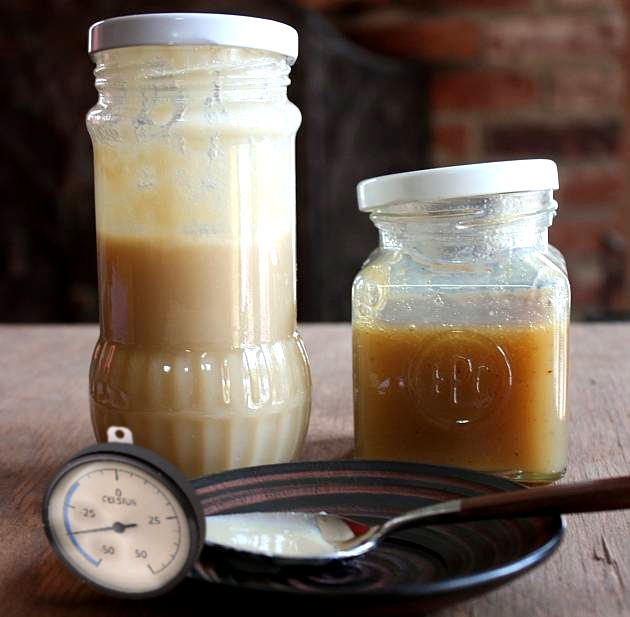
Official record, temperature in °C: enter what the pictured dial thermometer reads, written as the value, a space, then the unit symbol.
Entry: -35 °C
